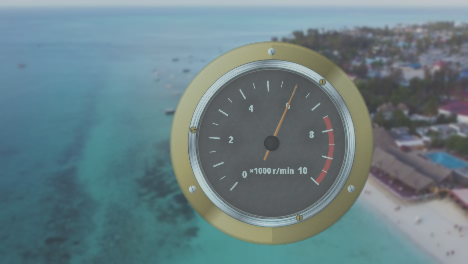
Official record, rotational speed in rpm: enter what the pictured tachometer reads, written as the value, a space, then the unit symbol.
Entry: 6000 rpm
